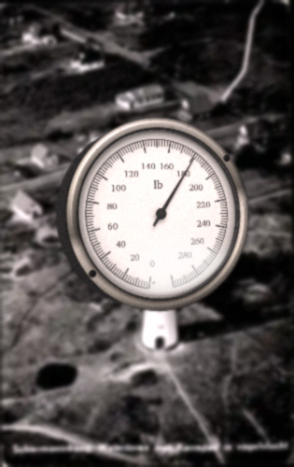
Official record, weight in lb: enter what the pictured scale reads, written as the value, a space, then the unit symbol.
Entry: 180 lb
